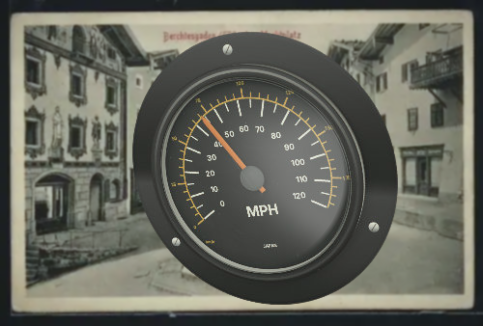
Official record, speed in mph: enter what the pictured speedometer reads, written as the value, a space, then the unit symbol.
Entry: 45 mph
